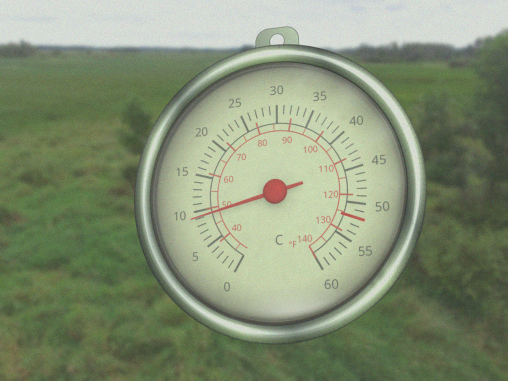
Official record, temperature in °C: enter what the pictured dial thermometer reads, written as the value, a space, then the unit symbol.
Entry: 9 °C
